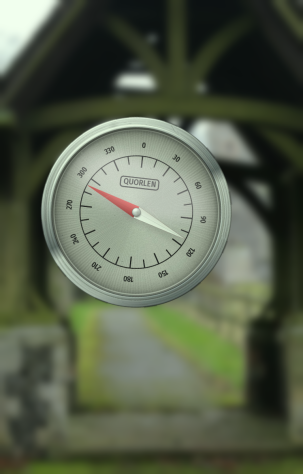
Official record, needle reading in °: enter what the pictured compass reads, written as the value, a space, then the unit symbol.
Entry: 292.5 °
